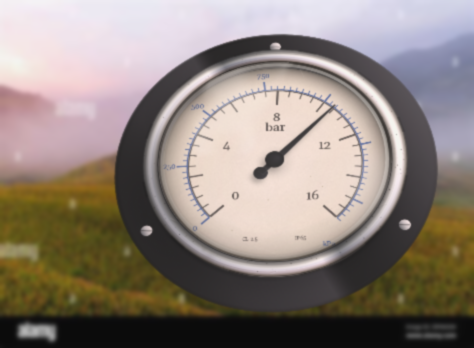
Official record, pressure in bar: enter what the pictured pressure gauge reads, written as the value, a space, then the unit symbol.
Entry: 10.5 bar
